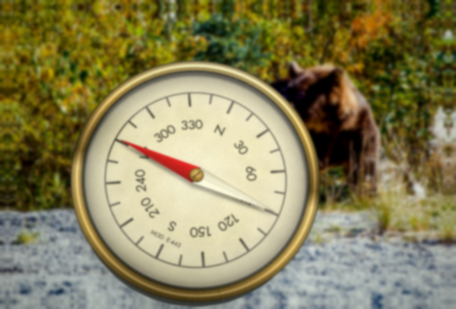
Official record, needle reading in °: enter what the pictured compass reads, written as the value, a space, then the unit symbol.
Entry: 270 °
